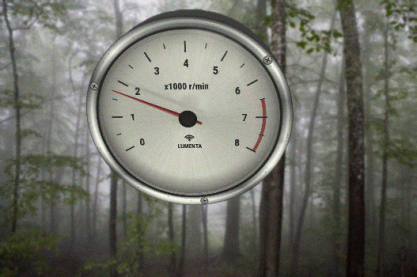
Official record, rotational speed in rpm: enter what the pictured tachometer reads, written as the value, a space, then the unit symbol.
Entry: 1750 rpm
